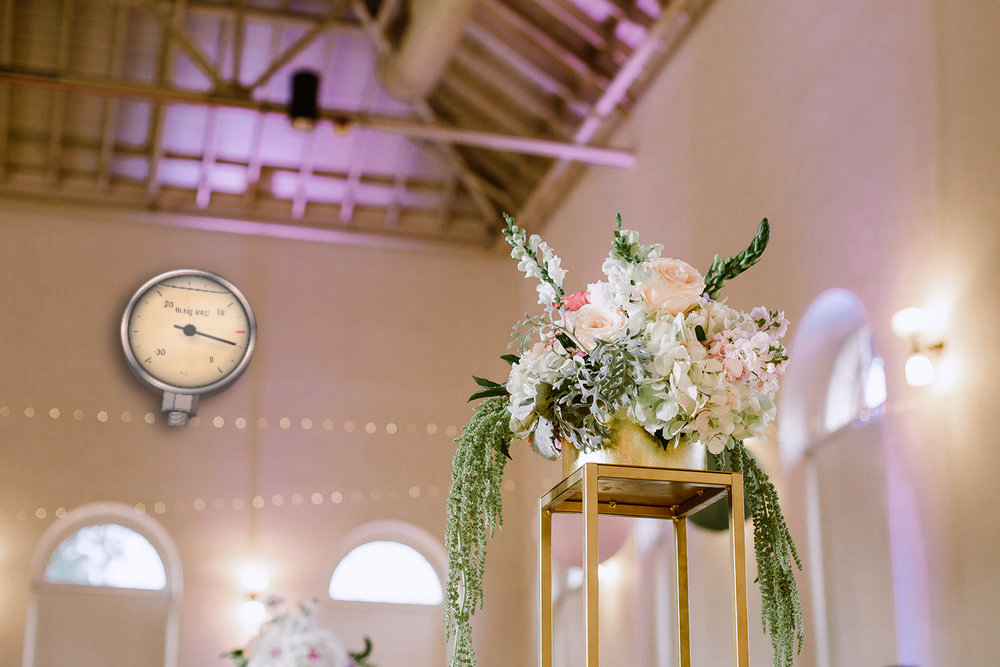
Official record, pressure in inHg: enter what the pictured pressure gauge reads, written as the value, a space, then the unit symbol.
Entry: -4 inHg
